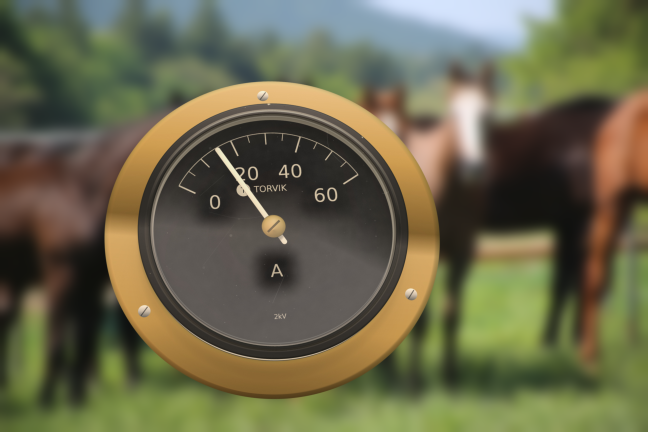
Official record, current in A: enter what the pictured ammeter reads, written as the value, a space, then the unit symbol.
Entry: 15 A
